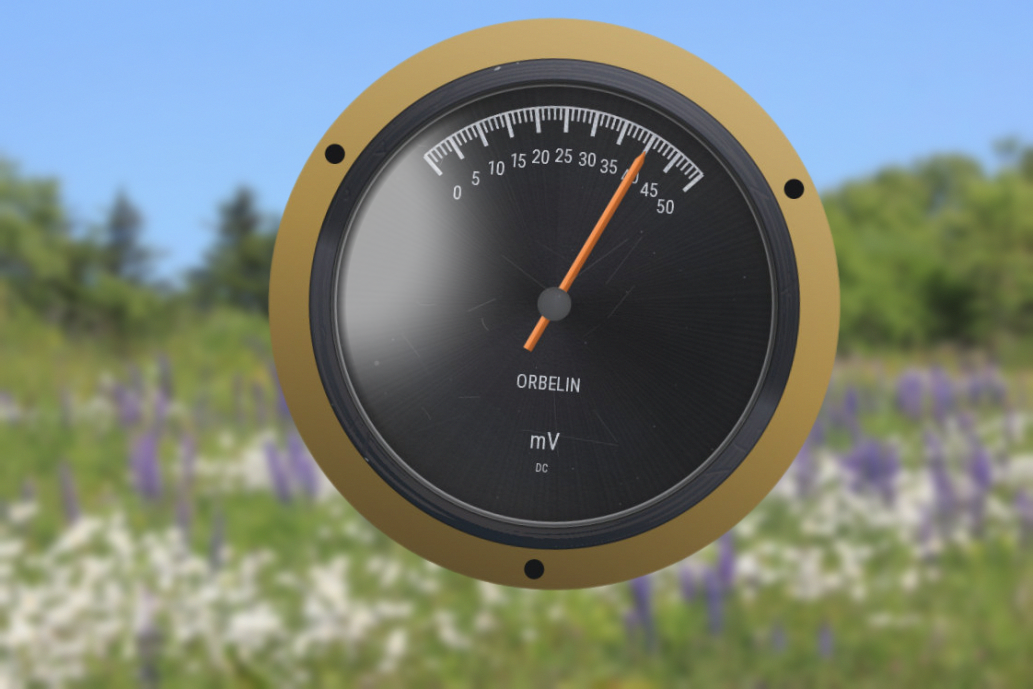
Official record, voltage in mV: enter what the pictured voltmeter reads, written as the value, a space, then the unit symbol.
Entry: 40 mV
